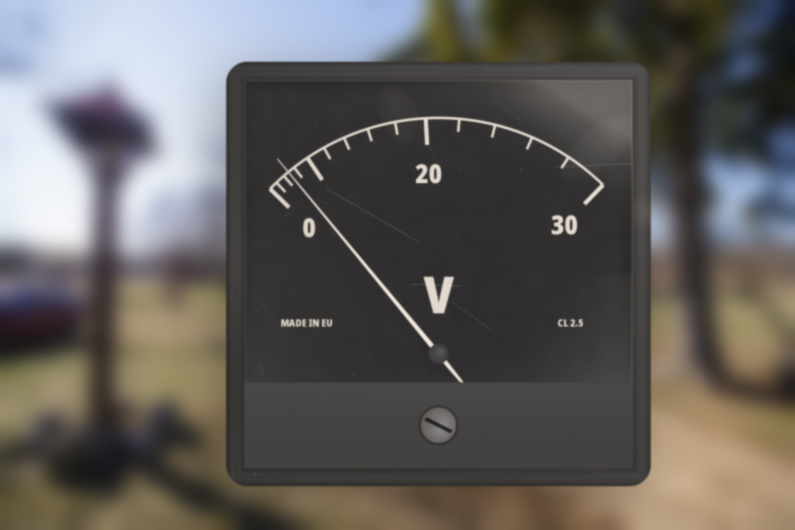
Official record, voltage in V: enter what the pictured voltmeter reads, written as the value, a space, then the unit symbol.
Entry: 7 V
